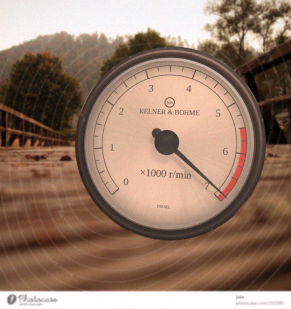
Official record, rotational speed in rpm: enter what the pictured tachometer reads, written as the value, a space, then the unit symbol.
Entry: 6875 rpm
